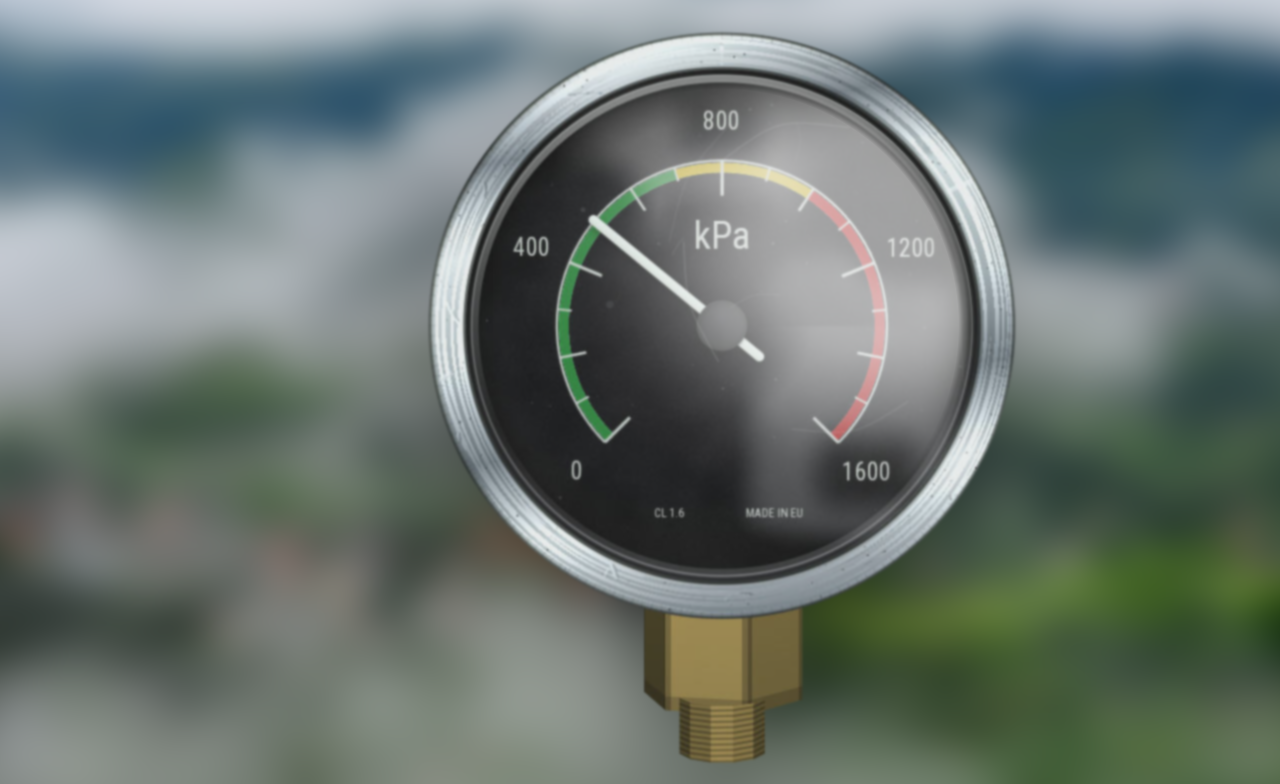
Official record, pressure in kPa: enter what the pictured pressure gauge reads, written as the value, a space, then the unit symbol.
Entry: 500 kPa
